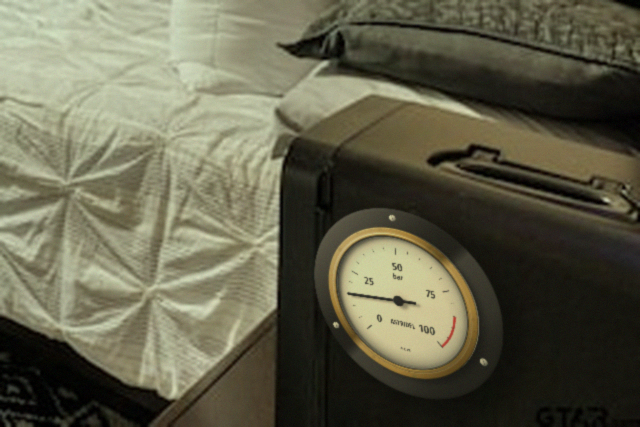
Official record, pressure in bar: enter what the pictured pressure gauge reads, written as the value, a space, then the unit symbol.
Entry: 15 bar
